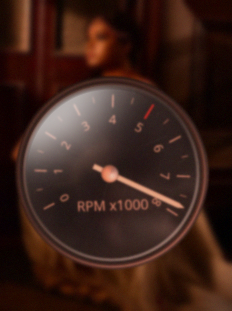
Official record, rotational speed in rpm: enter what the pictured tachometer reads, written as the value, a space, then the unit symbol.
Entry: 7750 rpm
